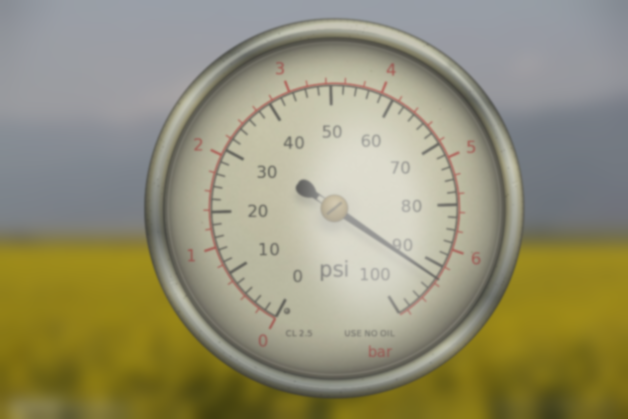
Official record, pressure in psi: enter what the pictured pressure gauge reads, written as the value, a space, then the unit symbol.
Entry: 92 psi
